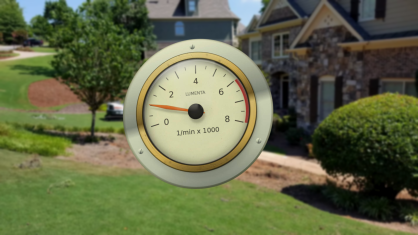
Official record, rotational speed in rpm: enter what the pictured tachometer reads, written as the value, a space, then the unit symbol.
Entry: 1000 rpm
